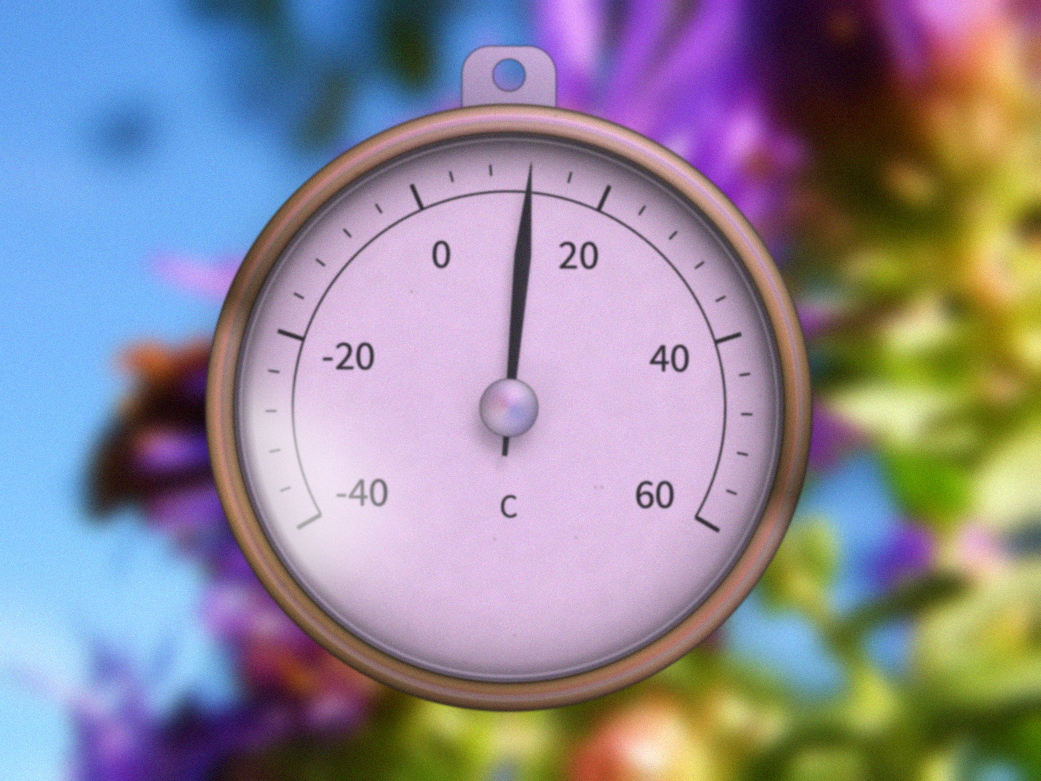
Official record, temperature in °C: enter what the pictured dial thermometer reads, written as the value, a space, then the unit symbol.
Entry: 12 °C
